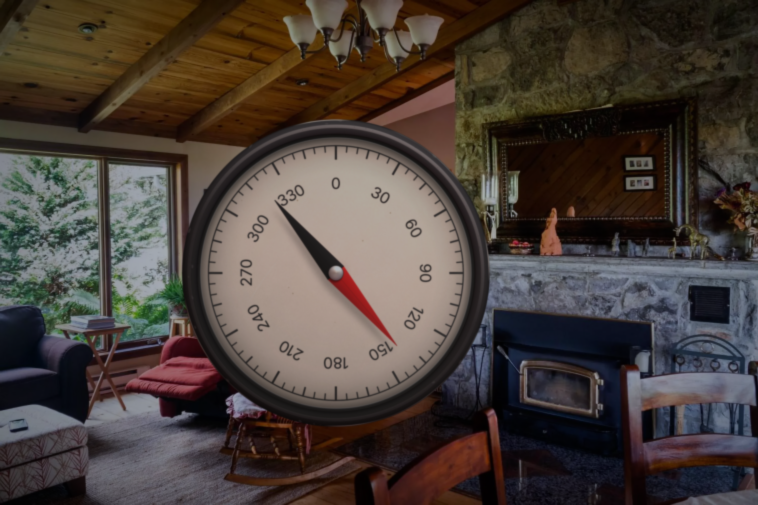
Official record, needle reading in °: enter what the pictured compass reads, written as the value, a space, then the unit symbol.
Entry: 140 °
